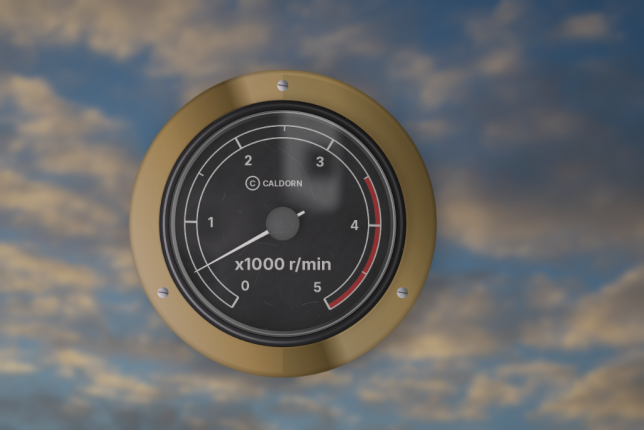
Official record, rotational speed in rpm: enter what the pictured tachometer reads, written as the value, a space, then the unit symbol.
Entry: 500 rpm
